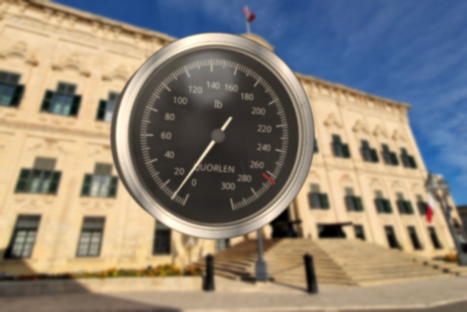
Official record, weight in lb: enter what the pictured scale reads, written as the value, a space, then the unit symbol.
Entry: 10 lb
